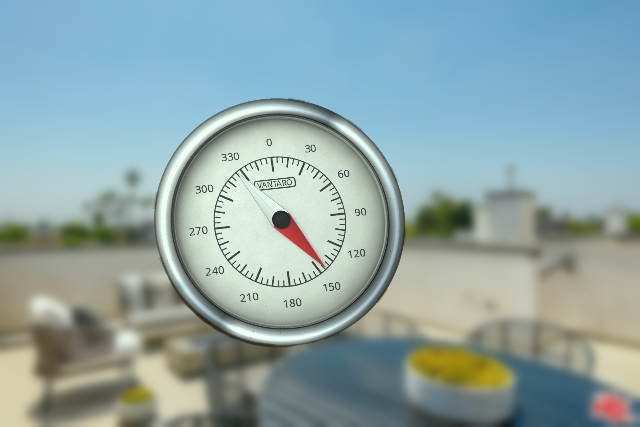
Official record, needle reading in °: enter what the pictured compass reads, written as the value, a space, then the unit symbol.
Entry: 145 °
